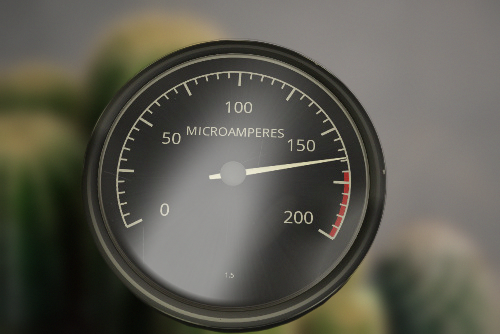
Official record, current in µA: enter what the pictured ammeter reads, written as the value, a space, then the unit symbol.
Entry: 165 µA
